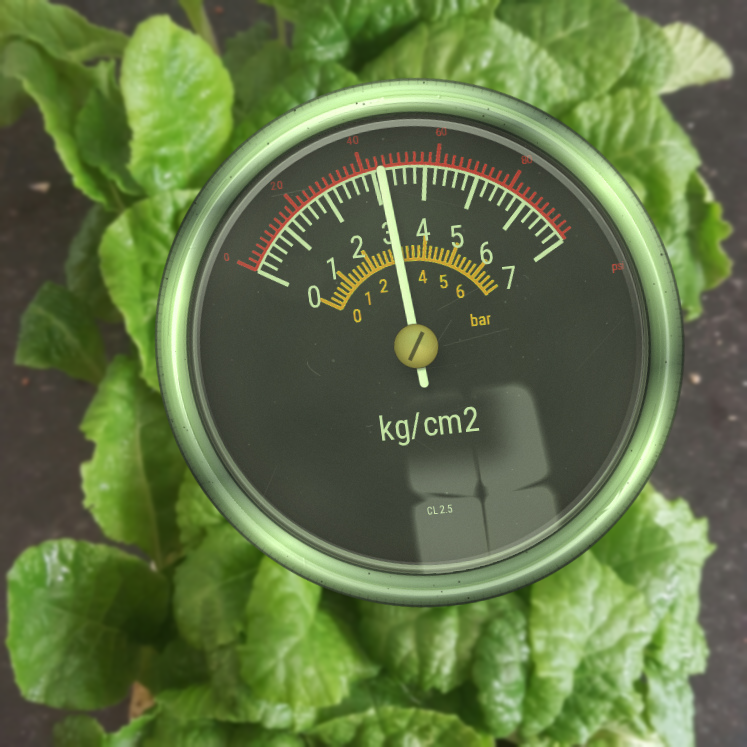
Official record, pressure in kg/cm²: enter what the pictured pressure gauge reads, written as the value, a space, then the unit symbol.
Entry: 3.2 kg/cm²
